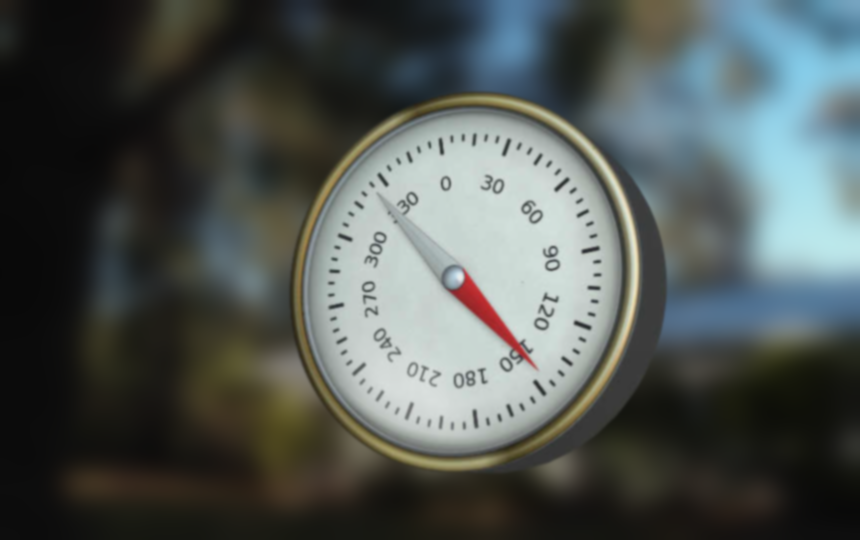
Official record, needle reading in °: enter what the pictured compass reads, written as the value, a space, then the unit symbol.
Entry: 145 °
